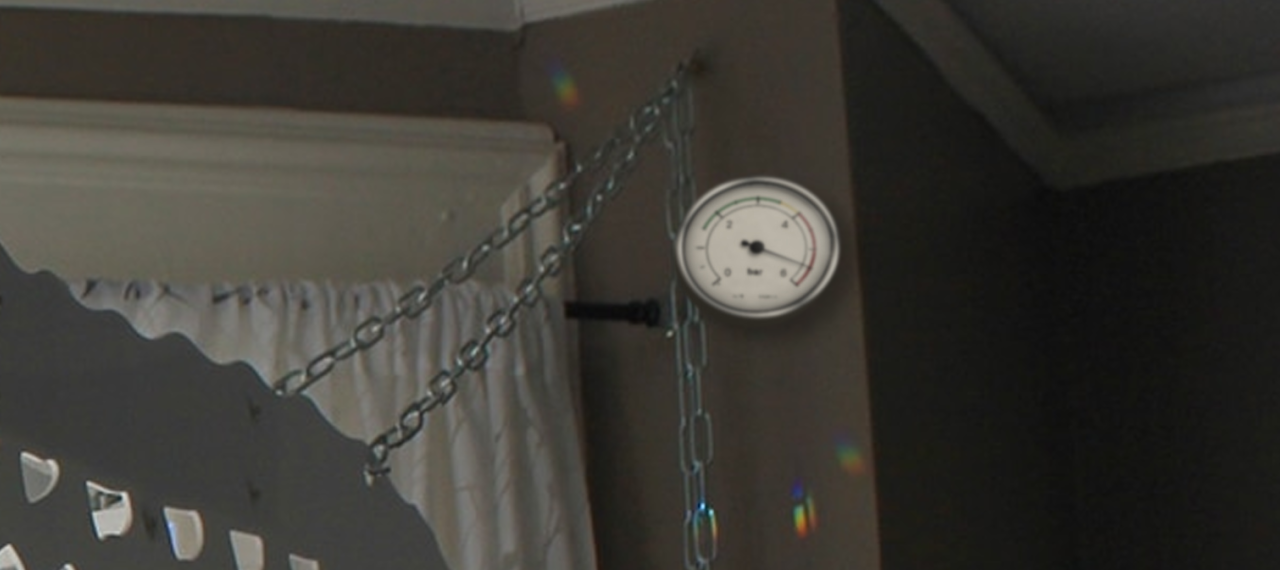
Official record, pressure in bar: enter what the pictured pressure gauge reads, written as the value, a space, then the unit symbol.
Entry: 5.5 bar
